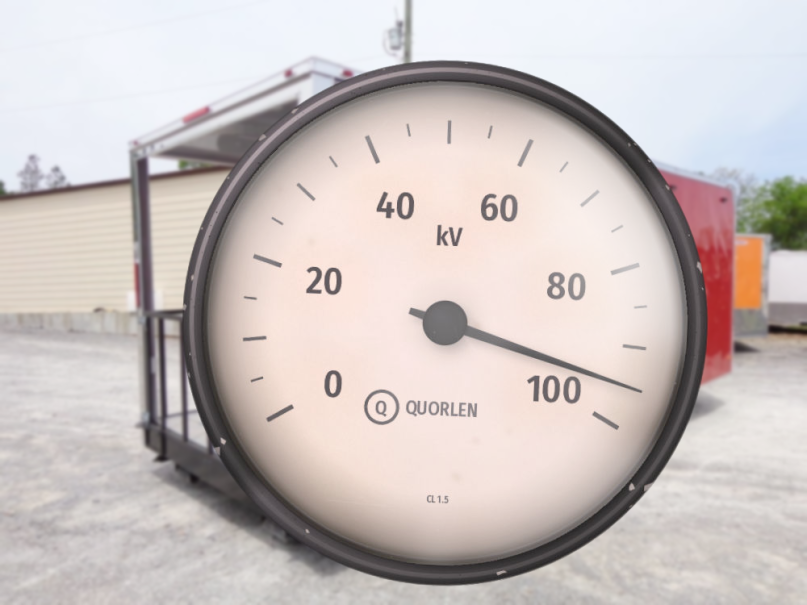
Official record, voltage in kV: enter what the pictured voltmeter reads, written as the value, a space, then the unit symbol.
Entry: 95 kV
